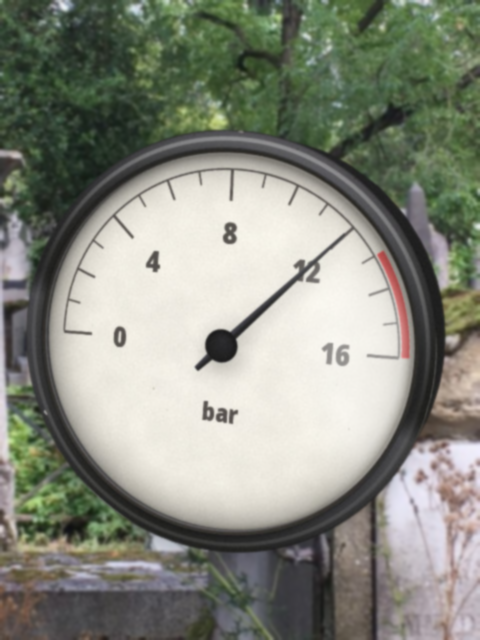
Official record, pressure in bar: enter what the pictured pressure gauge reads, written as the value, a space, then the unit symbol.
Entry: 12 bar
